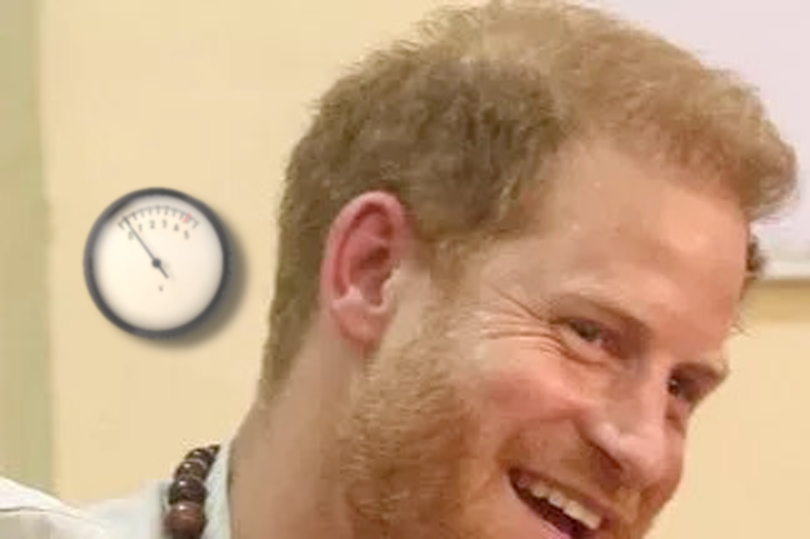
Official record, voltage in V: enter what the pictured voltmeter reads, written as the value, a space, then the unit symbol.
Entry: 0.5 V
